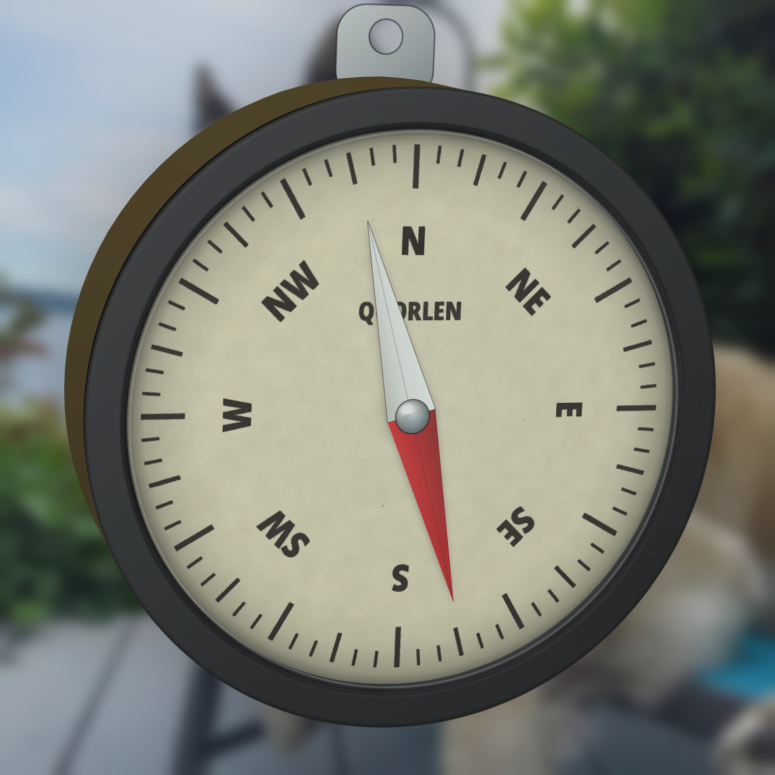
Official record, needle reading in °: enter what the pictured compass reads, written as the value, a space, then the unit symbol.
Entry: 165 °
